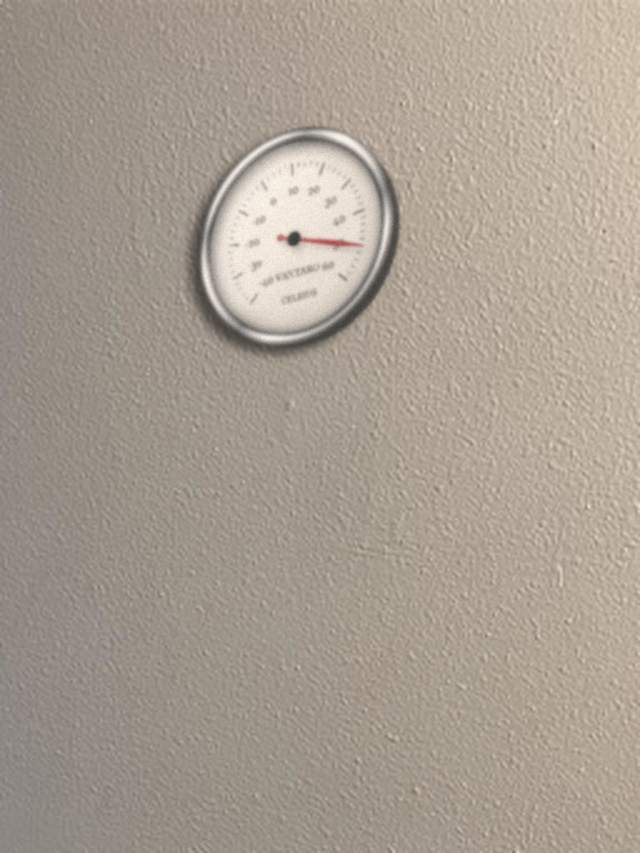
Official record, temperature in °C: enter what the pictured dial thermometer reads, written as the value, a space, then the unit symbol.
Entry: 50 °C
